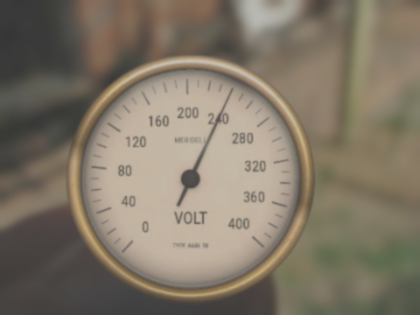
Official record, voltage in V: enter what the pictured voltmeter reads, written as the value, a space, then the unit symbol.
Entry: 240 V
